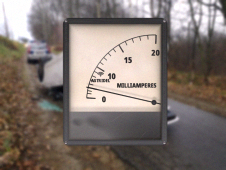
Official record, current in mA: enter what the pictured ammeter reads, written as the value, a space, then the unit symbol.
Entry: 5 mA
